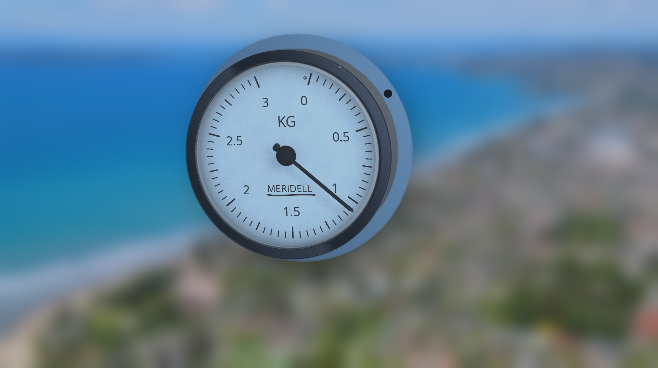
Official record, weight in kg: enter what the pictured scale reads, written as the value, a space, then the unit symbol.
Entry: 1.05 kg
